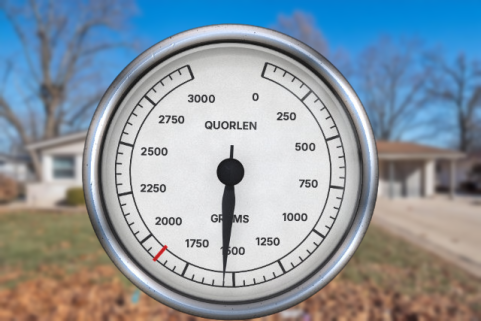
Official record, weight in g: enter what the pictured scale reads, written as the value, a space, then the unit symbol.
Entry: 1550 g
